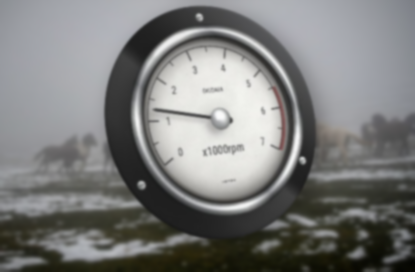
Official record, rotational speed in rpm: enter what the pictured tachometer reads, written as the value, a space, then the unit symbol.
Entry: 1250 rpm
